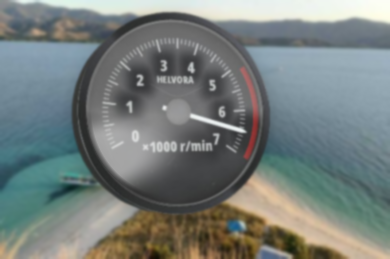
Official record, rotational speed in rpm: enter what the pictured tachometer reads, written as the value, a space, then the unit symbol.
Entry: 6500 rpm
